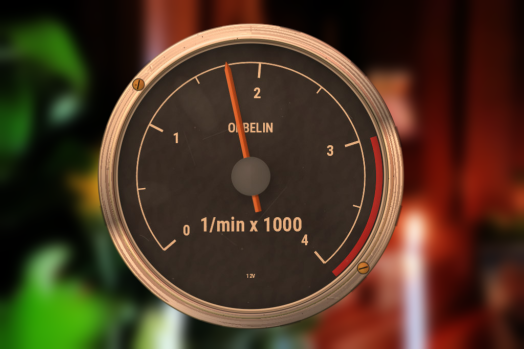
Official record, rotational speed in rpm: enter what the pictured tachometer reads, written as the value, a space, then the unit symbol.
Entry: 1750 rpm
